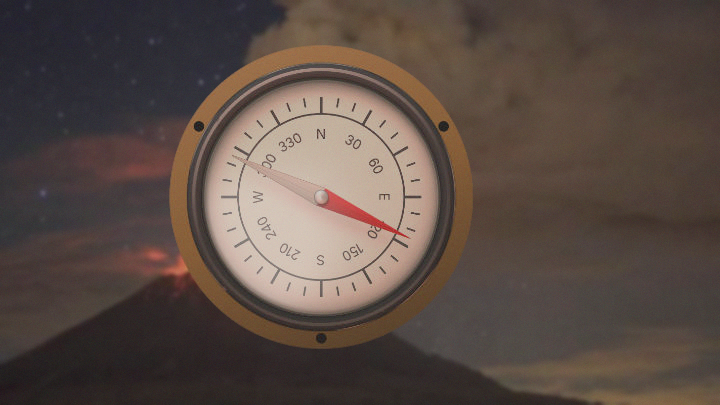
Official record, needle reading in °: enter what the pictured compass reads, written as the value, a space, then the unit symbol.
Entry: 115 °
